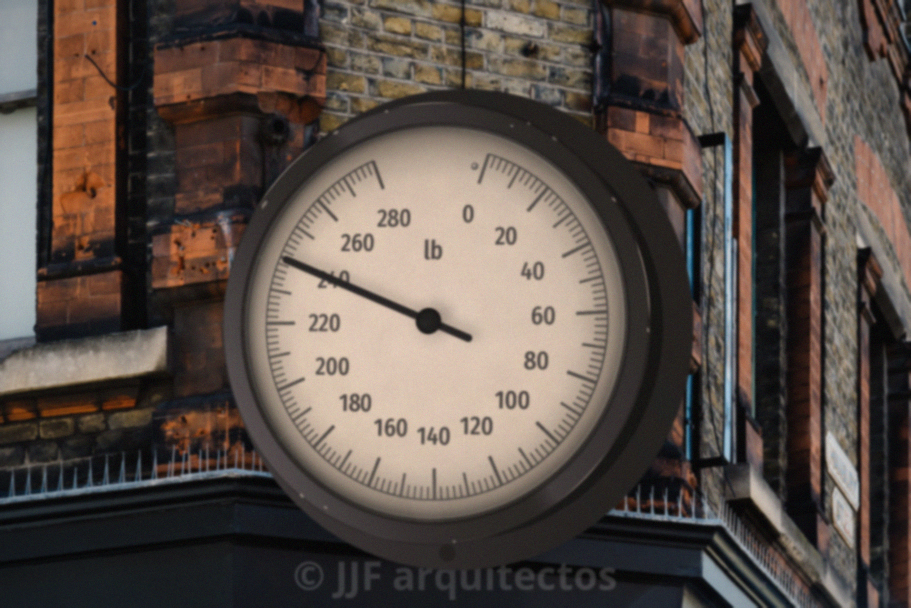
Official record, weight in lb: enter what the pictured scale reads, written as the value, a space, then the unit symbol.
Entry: 240 lb
